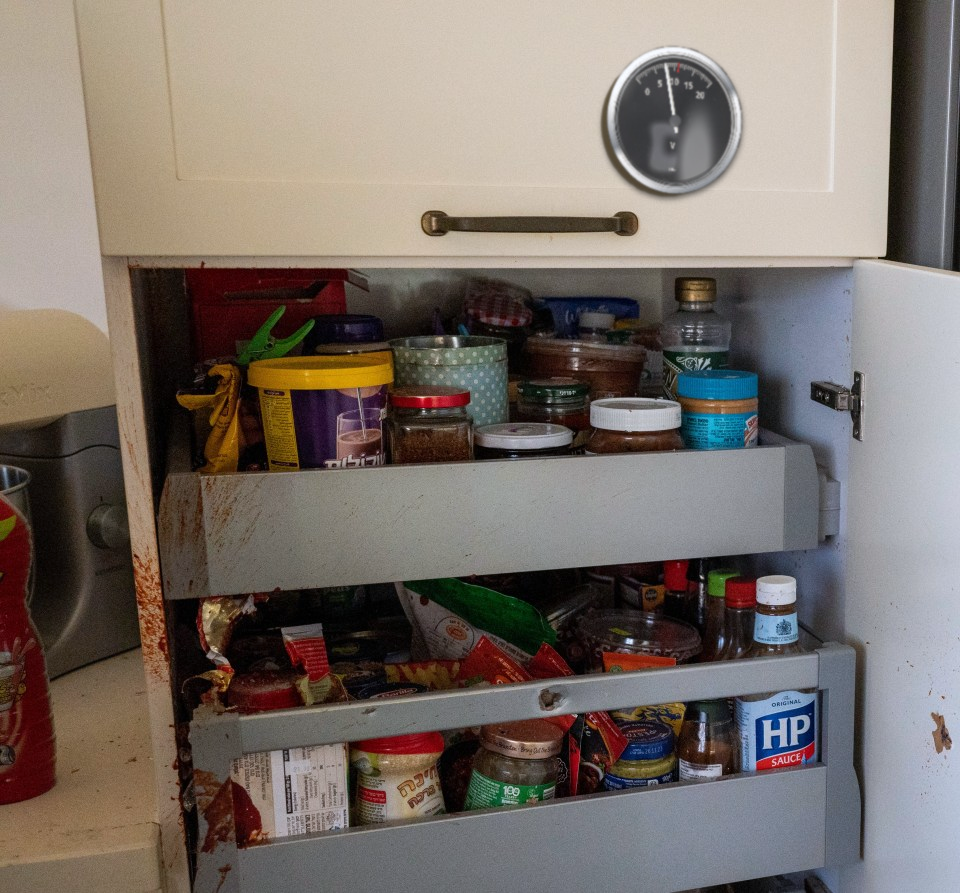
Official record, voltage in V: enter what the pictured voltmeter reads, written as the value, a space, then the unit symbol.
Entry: 7.5 V
